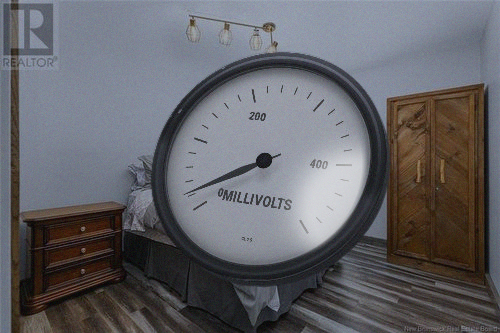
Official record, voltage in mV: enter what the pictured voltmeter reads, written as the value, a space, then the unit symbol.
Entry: 20 mV
